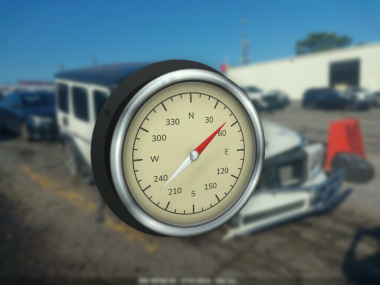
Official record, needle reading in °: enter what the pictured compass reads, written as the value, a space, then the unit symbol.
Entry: 50 °
